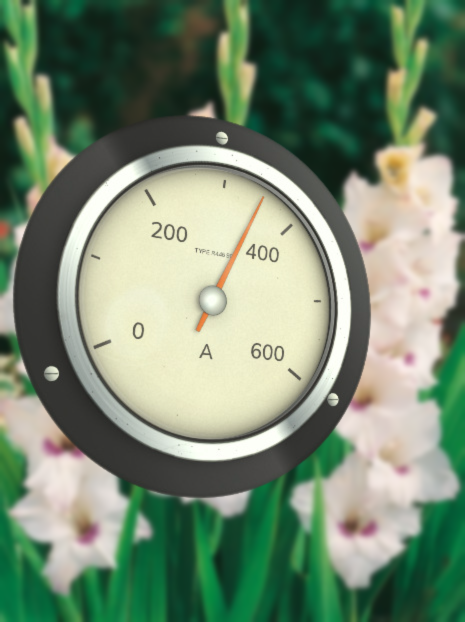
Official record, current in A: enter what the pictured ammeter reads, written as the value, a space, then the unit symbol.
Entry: 350 A
